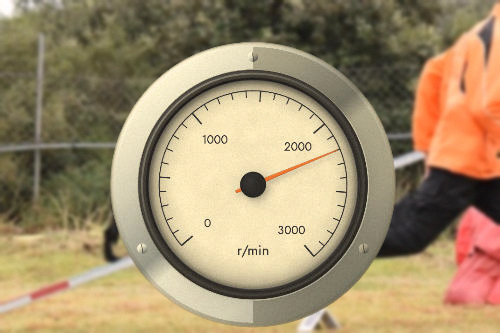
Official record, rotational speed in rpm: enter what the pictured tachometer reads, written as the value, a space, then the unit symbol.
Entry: 2200 rpm
